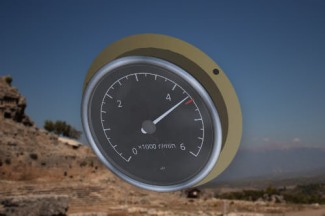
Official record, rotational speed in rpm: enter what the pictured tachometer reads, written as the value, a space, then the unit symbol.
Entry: 4375 rpm
